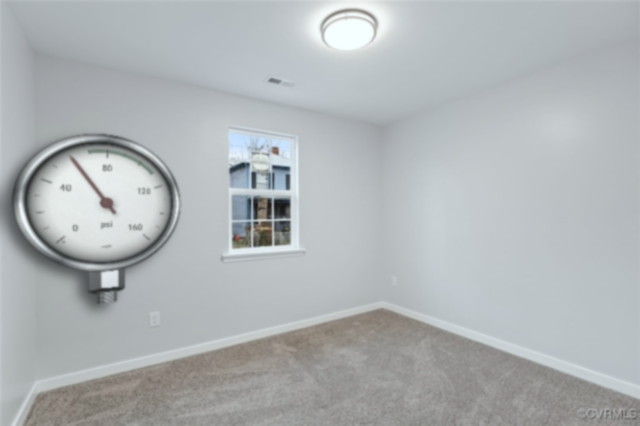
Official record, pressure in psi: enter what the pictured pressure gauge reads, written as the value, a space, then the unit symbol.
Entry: 60 psi
